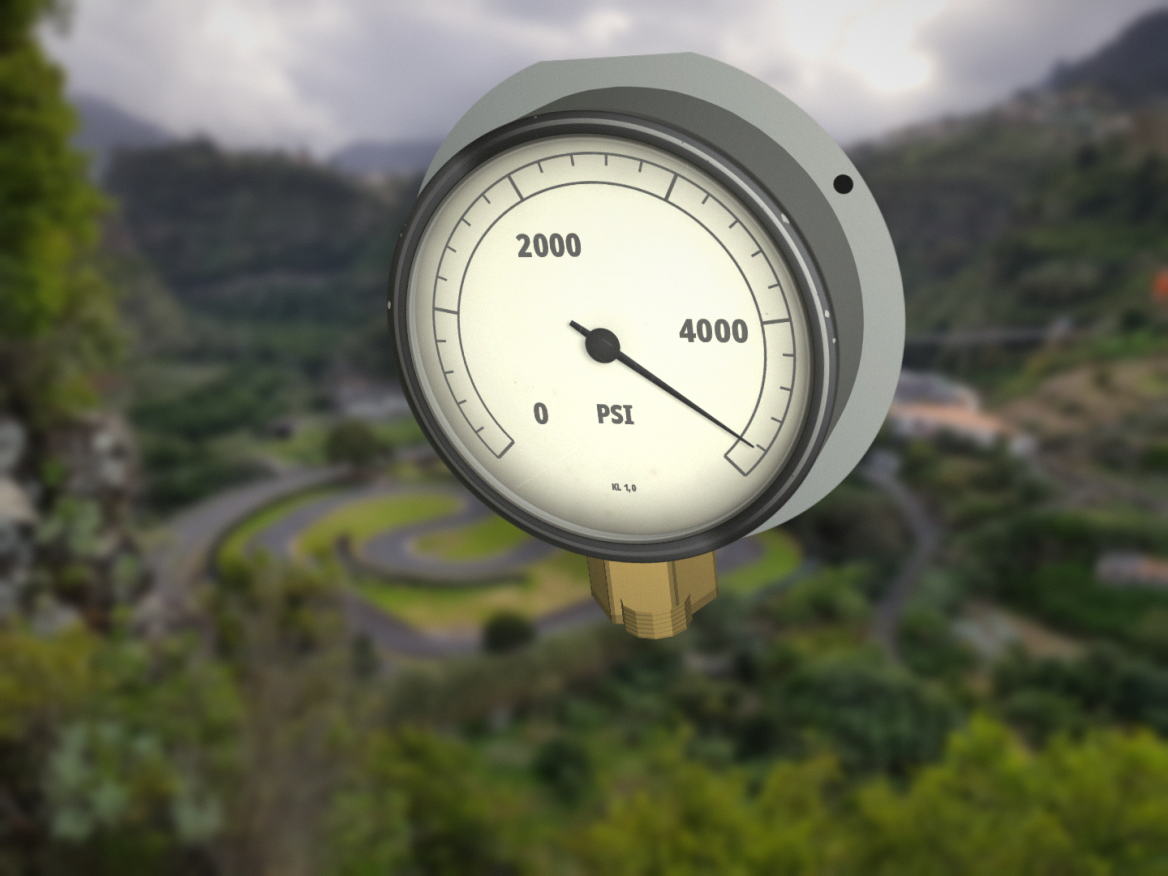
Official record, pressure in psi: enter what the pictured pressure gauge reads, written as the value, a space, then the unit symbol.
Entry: 4800 psi
